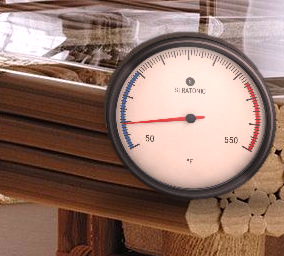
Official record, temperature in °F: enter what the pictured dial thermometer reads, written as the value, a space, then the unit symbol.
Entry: 100 °F
